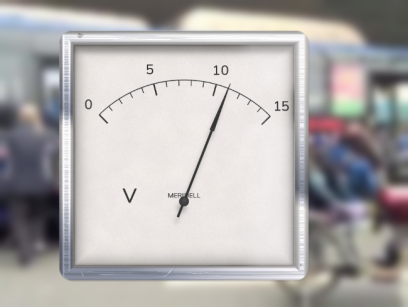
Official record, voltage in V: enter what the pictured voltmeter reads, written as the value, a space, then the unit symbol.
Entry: 11 V
